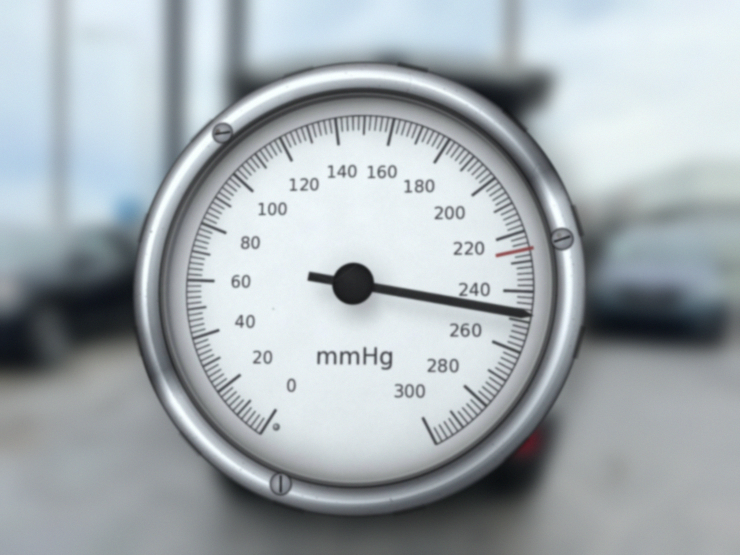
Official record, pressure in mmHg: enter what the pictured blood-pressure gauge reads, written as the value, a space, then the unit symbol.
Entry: 248 mmHg
